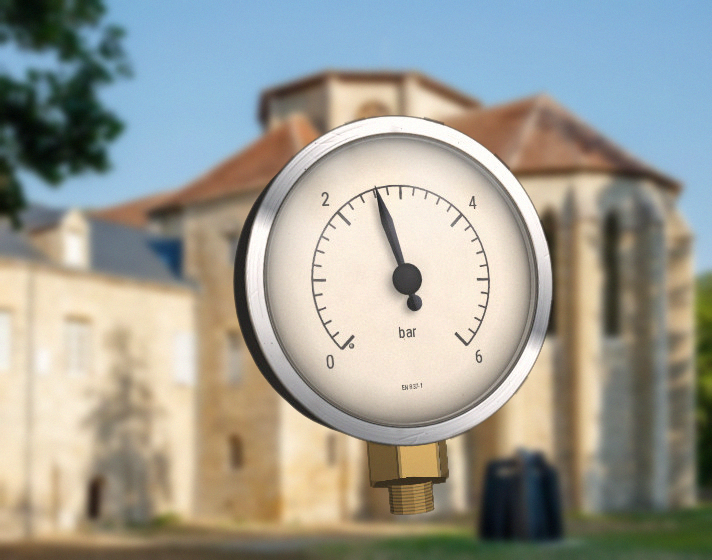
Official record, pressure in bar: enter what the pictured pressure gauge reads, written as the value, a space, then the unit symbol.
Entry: 2.6 bar
